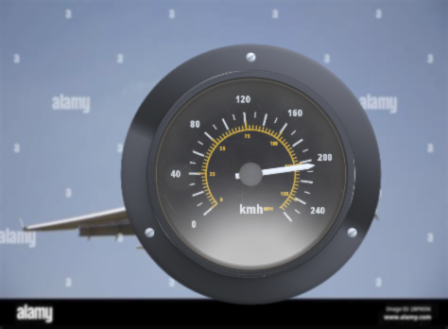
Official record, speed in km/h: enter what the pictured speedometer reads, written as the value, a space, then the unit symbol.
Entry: 205 km/h
